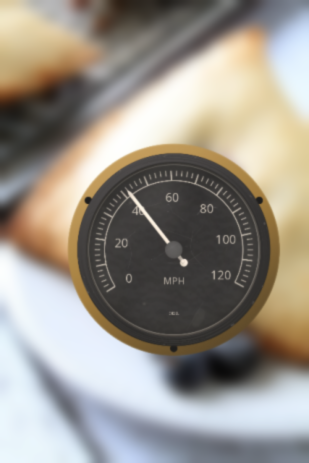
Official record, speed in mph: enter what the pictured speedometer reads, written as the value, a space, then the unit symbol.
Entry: 42 mph
